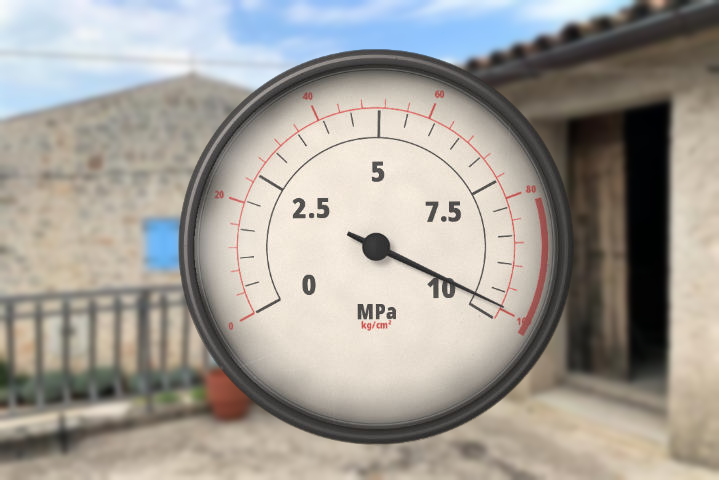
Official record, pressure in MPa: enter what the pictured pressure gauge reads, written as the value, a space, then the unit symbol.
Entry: 9.75 MPa
